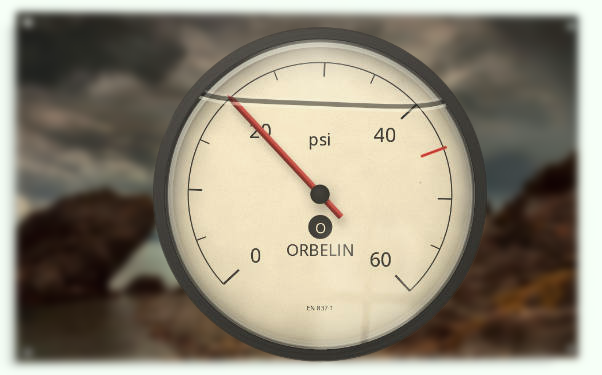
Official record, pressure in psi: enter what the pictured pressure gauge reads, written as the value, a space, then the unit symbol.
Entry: 20 psi
